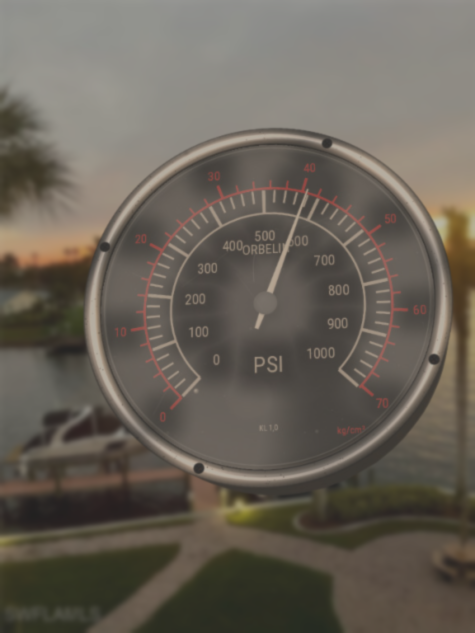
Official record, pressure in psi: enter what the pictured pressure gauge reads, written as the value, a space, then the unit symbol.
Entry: 580 psi
